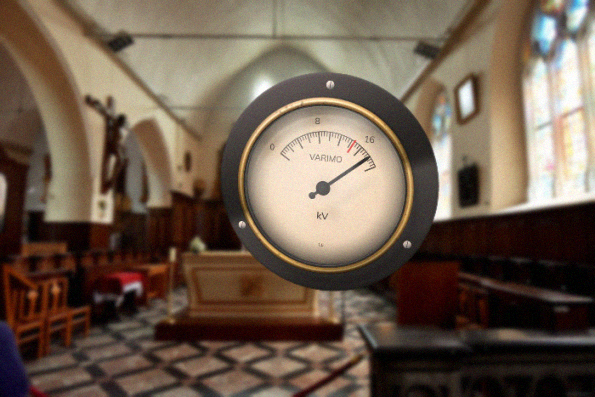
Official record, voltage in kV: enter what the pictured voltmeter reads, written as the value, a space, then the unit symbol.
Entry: 18 kV
